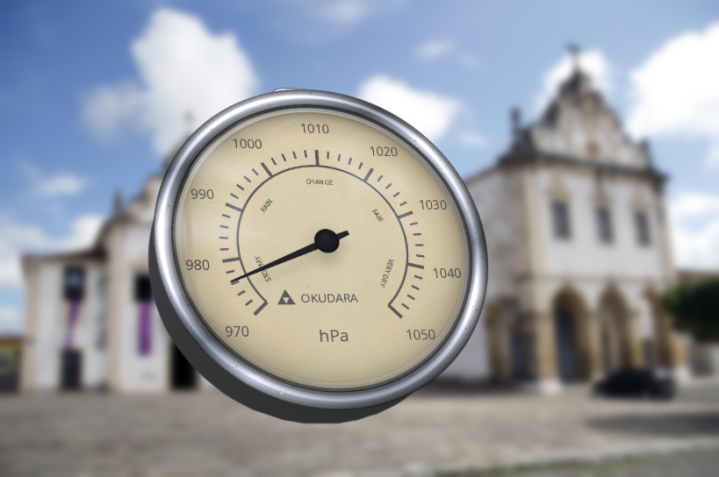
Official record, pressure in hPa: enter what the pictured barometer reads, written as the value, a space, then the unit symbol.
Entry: 976 hPa
